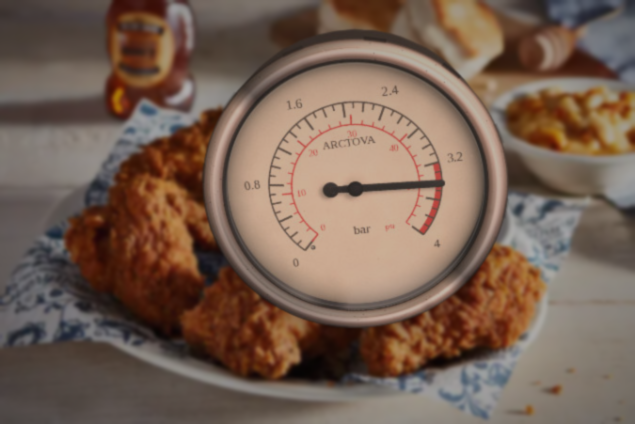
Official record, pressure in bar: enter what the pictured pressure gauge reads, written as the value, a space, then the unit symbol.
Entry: 3.4 bar
